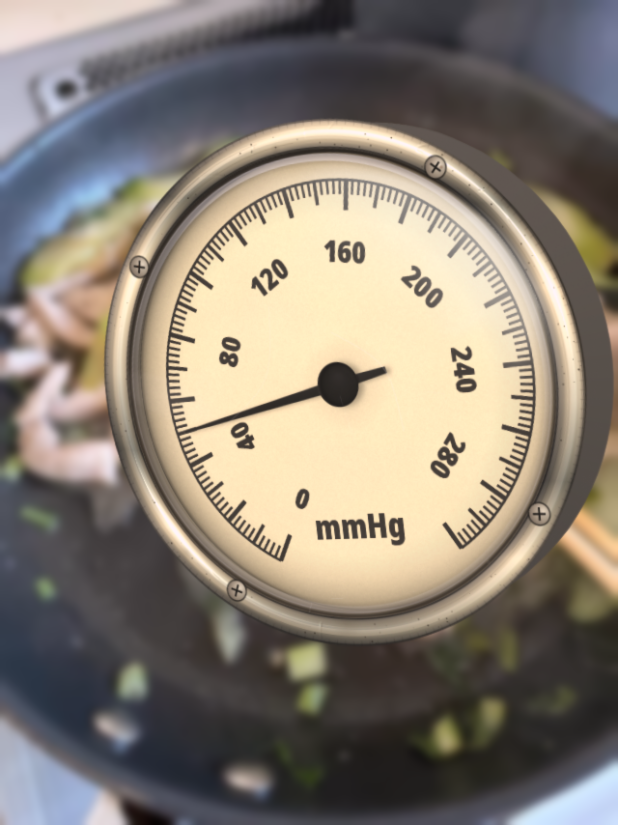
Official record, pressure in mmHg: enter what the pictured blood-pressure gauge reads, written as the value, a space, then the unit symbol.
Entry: 50 mmHg
